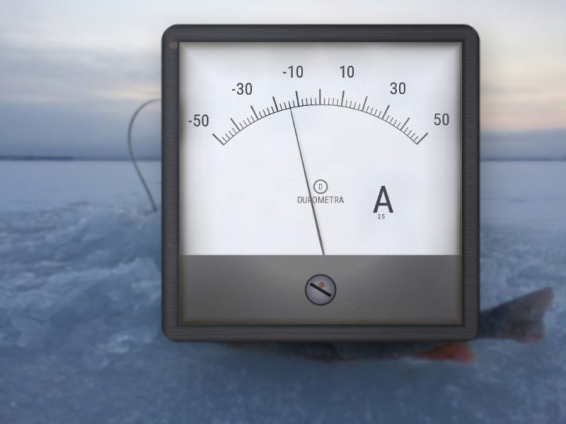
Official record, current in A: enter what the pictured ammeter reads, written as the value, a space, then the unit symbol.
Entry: -14 A
